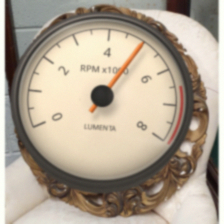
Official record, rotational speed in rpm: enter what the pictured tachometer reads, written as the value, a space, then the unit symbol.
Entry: 5000 rpm
